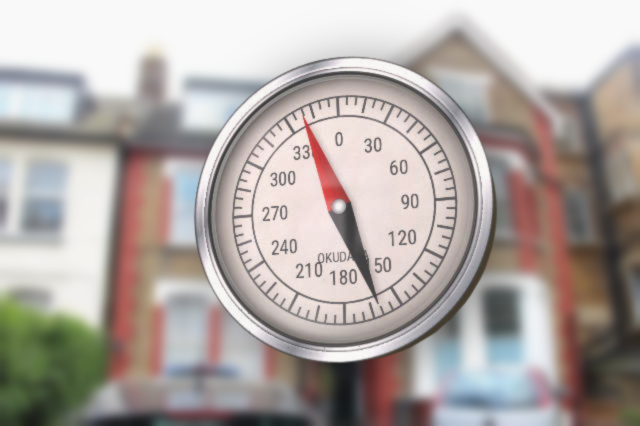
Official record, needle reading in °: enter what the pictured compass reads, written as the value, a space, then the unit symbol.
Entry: 340 °
